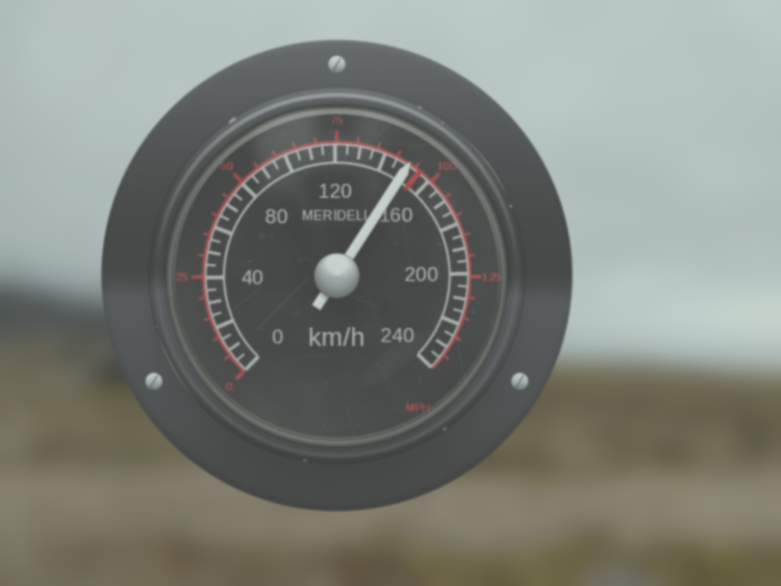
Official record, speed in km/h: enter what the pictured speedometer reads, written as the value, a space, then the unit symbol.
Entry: 150 km/h
